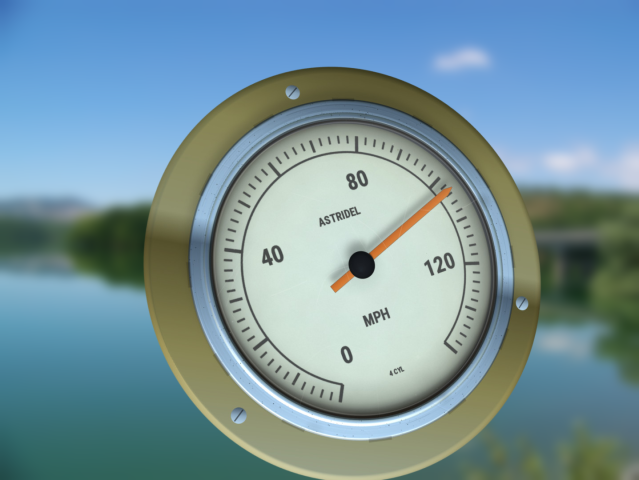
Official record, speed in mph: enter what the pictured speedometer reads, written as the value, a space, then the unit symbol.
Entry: 103 mph
